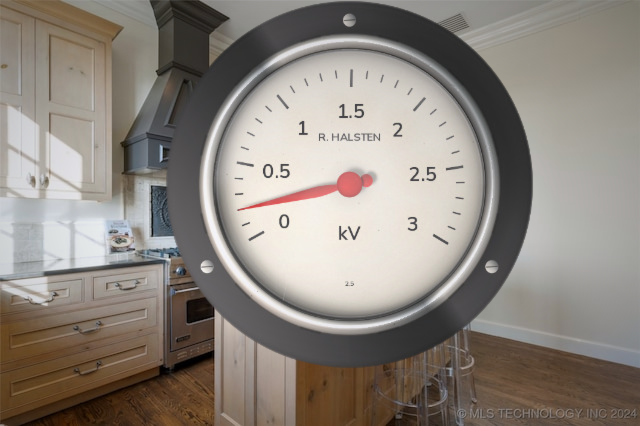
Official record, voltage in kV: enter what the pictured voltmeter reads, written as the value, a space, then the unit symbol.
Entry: 0.2 kV
